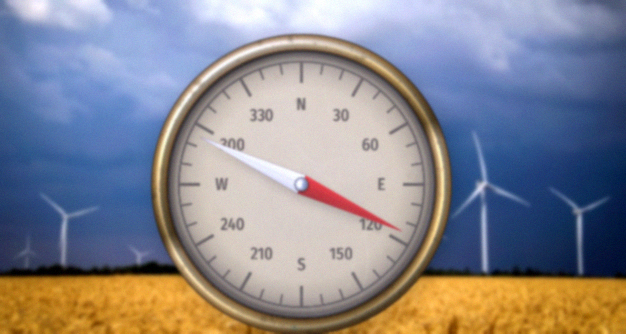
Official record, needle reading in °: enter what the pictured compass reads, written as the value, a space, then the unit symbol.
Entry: 115 °
